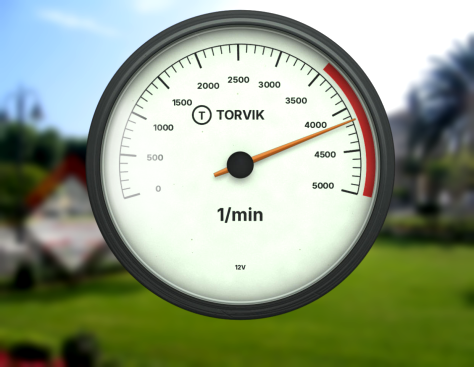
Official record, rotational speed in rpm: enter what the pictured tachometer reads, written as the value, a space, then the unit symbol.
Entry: 4150 rpm
